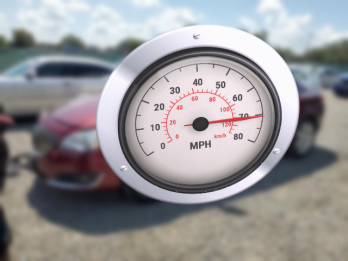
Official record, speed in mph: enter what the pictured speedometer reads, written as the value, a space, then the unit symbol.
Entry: 70 mph
